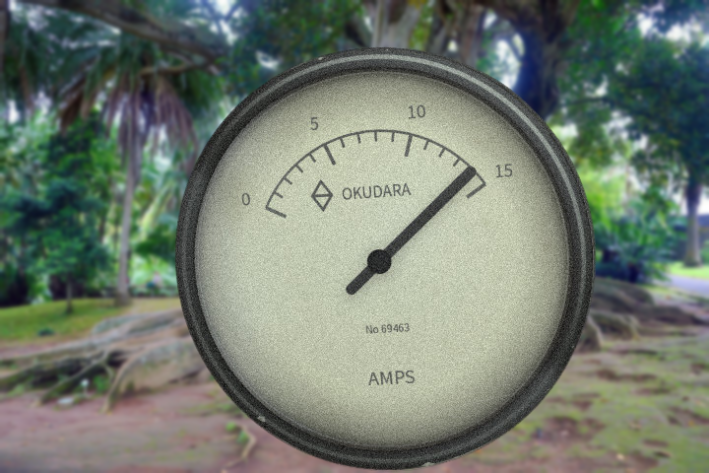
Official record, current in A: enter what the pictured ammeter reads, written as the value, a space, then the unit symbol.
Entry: 14 A
